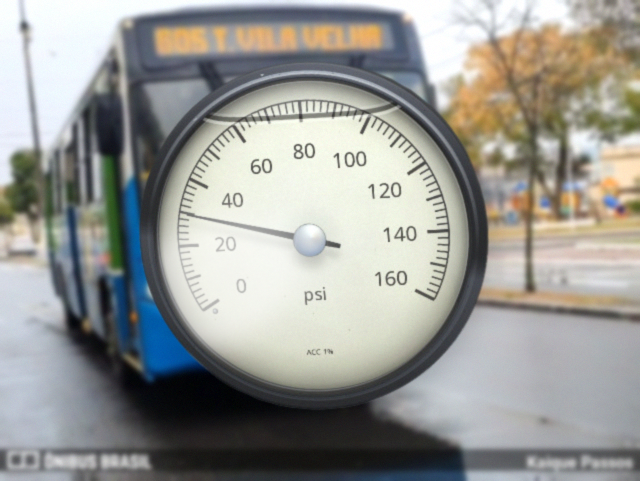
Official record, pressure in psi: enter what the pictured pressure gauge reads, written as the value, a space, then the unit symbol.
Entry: 30 psi
